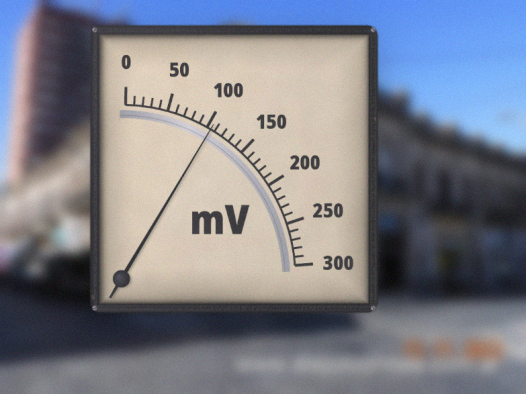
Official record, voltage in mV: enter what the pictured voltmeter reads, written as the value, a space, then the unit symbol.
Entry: 105 mV
